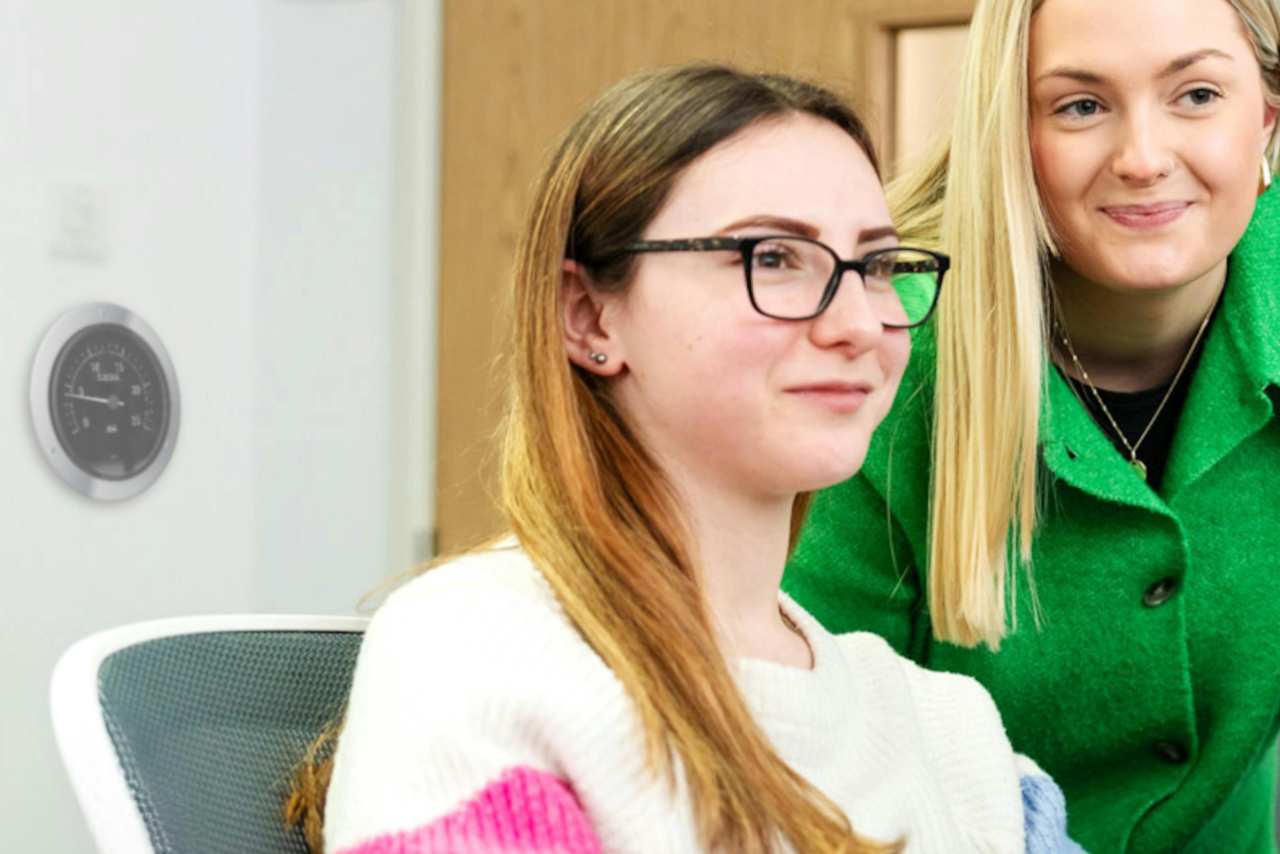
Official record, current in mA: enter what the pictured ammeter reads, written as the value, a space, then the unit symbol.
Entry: 4 mA
